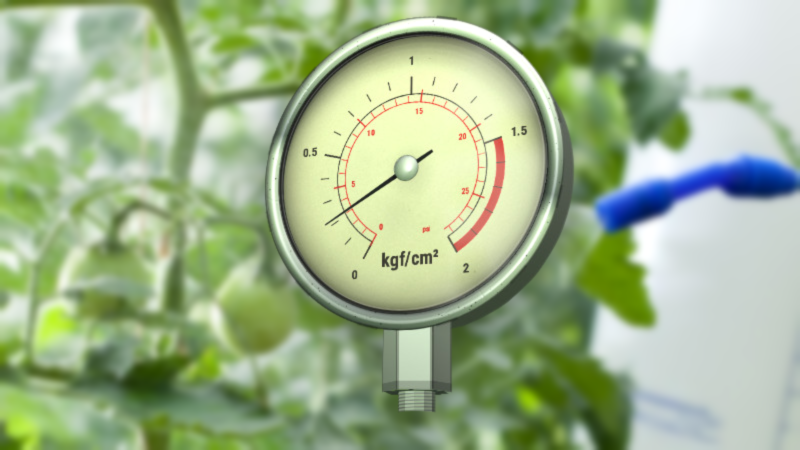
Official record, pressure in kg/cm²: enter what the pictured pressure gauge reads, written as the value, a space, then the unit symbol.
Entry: 0.2 kg/cm²
